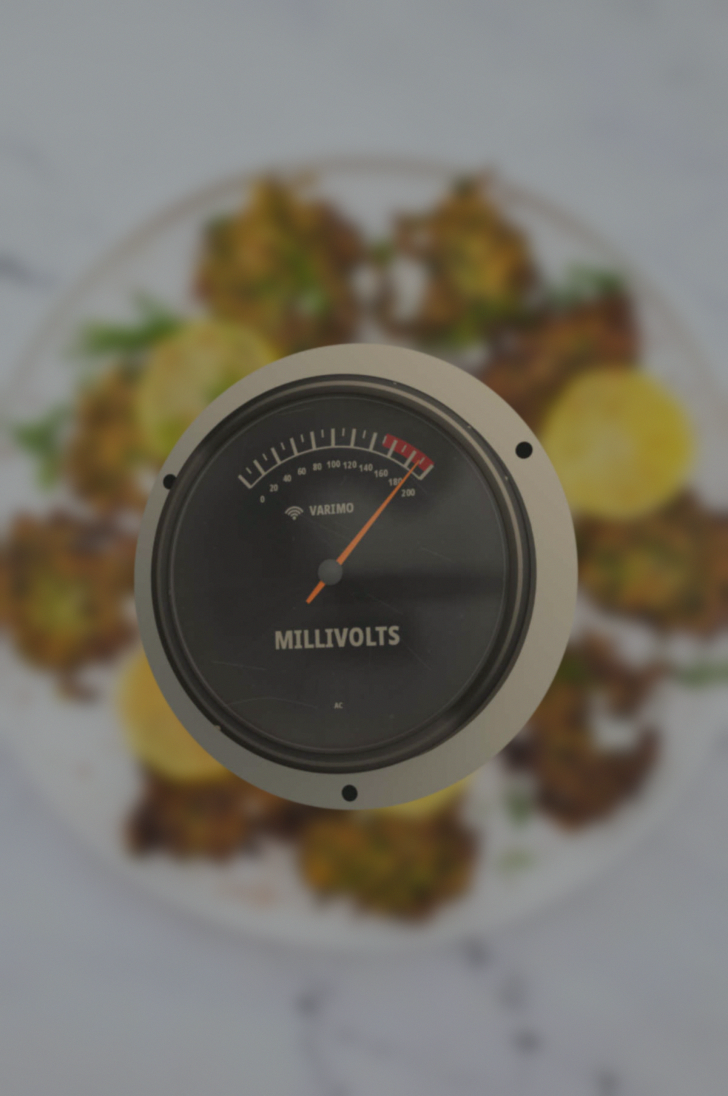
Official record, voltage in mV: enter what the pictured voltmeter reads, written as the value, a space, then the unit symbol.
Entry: 190 mV
